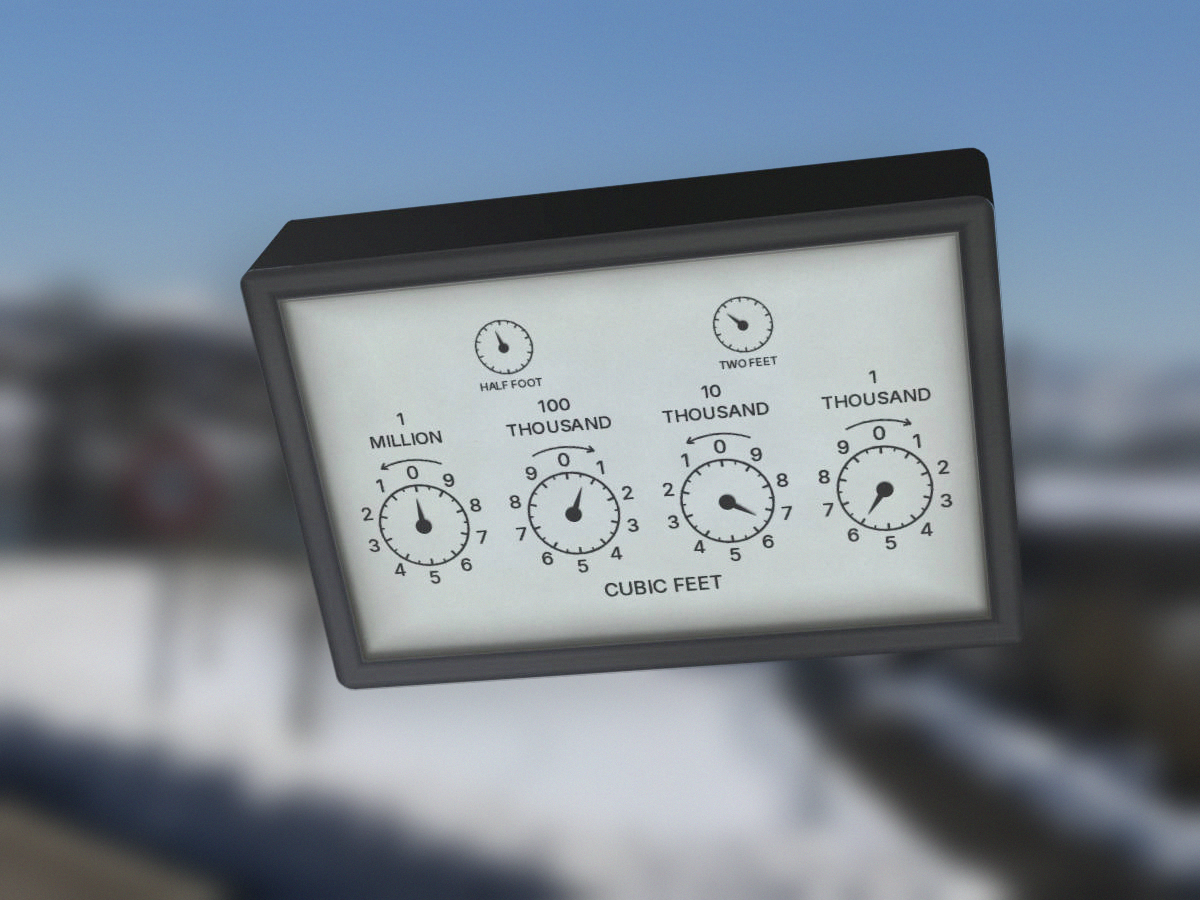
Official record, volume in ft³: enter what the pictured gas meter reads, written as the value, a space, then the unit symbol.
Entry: 6600 ft³
